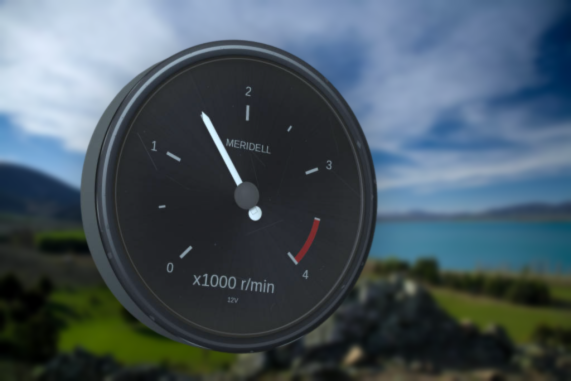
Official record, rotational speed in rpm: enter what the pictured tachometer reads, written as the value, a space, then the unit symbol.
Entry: 1500 rpm
